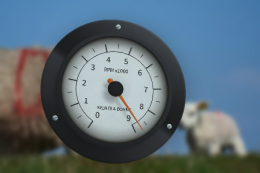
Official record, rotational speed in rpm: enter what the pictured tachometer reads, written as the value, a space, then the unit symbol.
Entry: 8750 rpm
